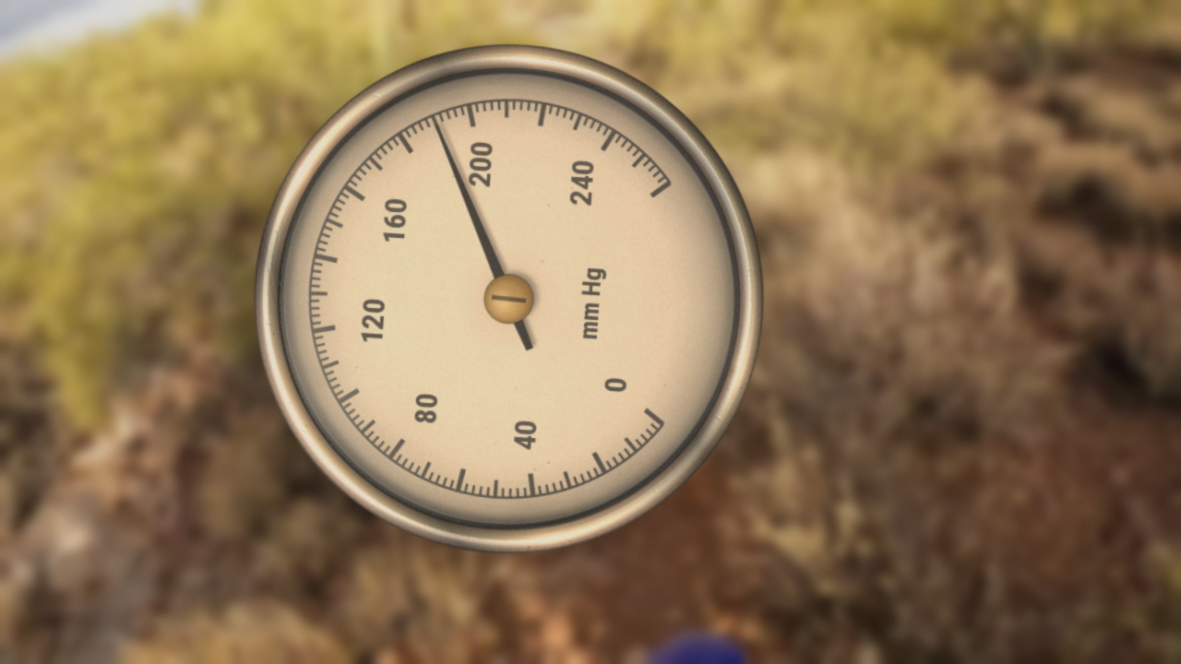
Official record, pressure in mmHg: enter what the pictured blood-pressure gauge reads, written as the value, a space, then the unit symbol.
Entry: 190 mmHg
